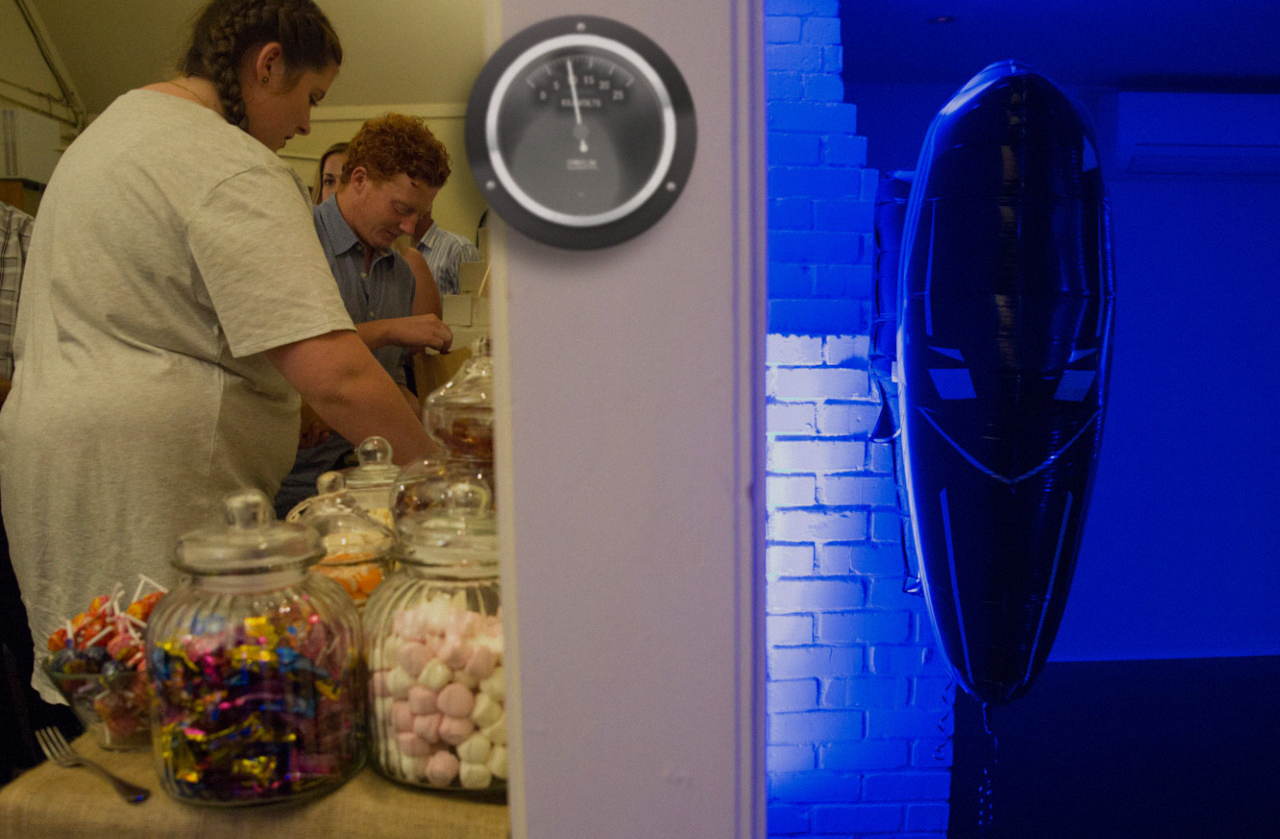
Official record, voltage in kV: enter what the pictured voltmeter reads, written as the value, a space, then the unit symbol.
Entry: 10 kV
